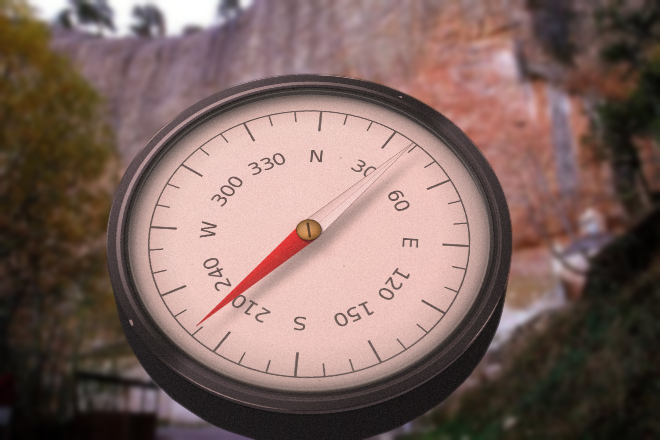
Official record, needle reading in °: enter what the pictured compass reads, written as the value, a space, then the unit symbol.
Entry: 220 °
